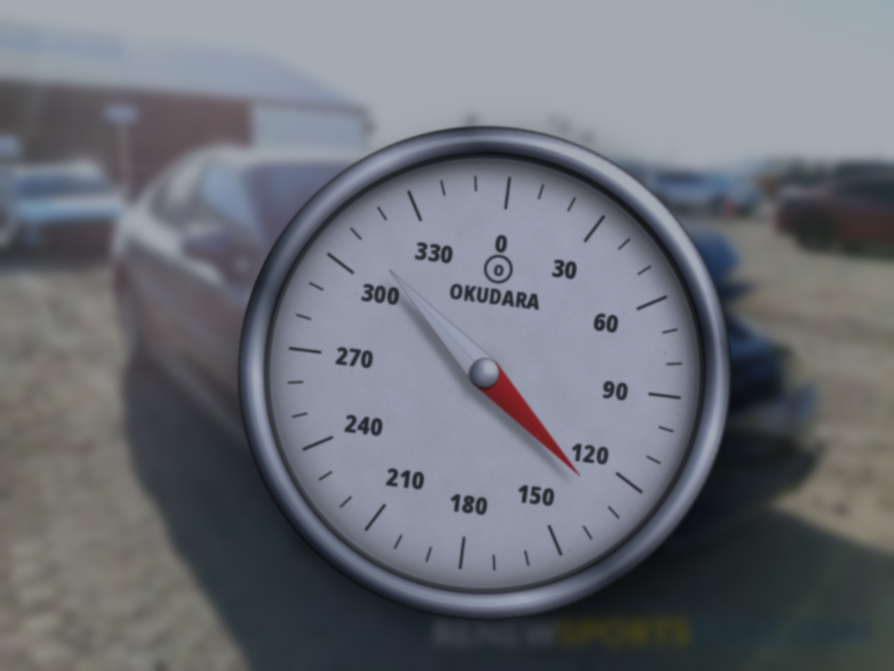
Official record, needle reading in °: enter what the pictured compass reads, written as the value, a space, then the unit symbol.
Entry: 130 °
